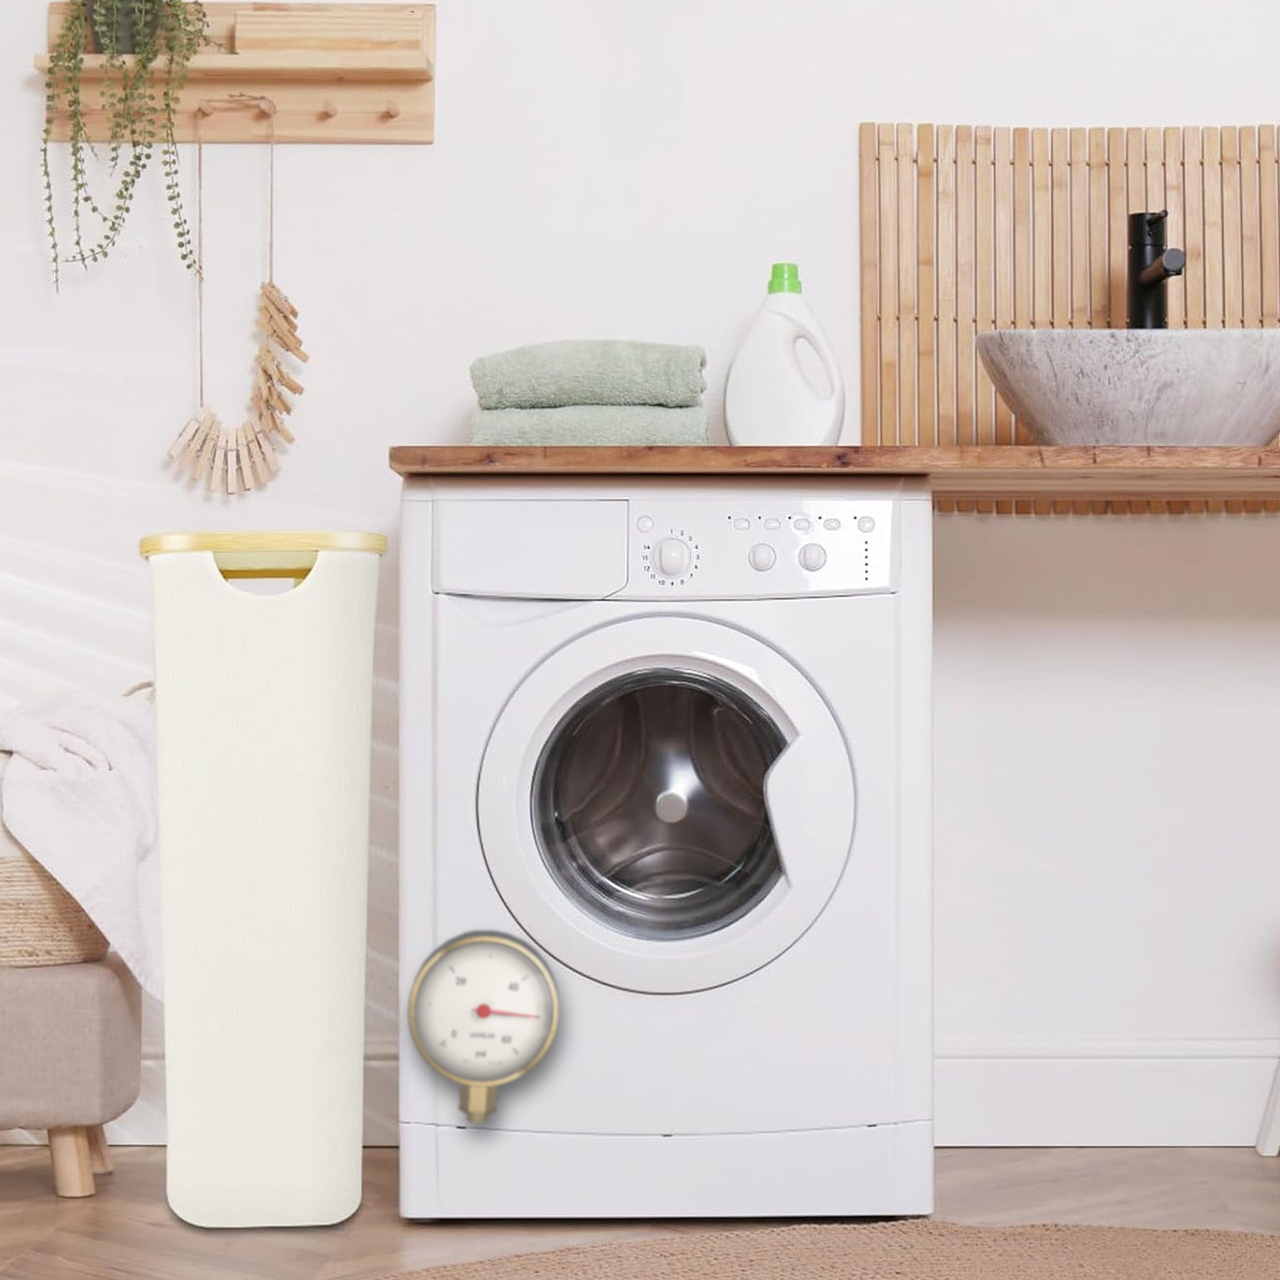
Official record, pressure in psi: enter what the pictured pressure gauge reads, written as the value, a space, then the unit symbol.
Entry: 50 psi
